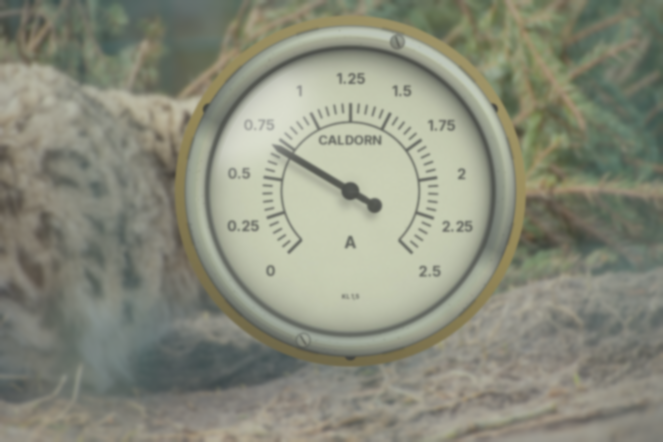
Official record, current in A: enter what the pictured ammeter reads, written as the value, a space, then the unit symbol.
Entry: 0.7 A
